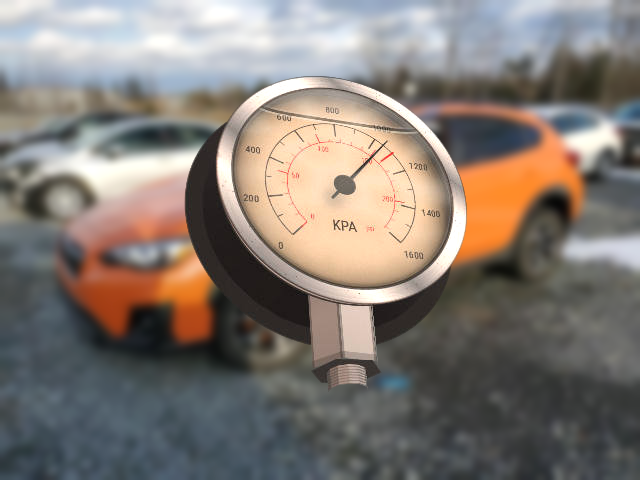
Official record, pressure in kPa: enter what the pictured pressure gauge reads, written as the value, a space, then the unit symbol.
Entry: 1050 kPa
